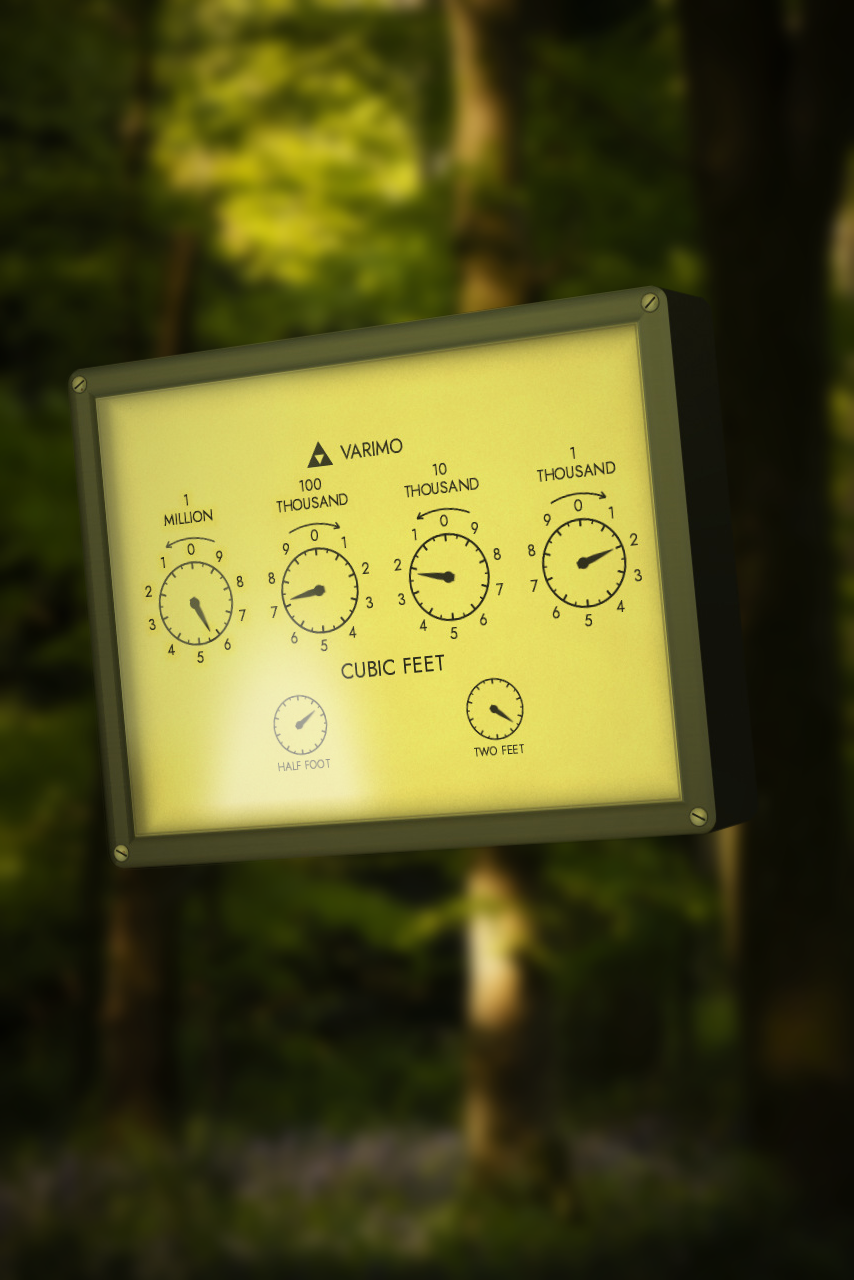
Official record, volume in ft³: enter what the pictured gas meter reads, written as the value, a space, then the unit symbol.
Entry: 572200 ft³
